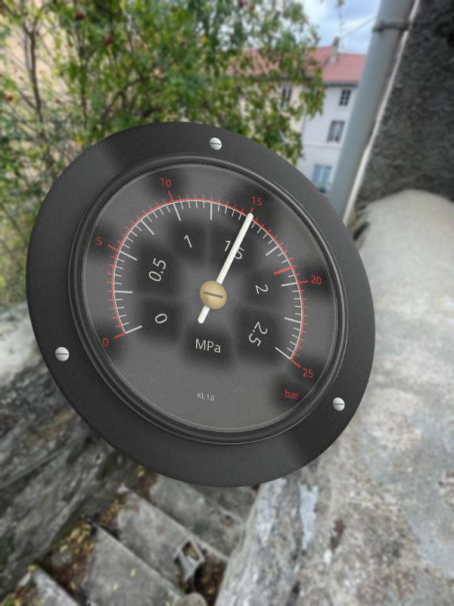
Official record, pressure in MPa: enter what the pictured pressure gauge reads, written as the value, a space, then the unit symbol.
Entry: 1.5 MPa
